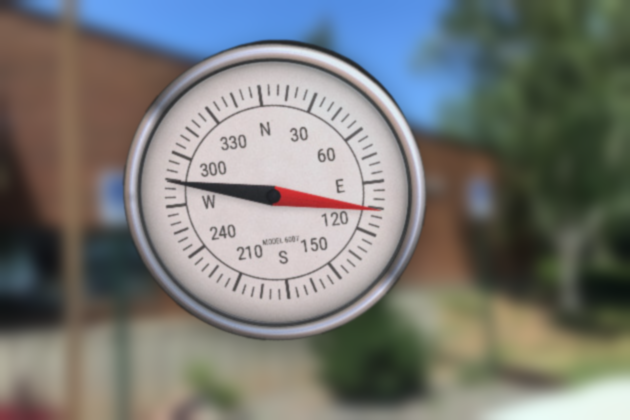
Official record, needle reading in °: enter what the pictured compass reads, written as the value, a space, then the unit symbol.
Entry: 105 °
